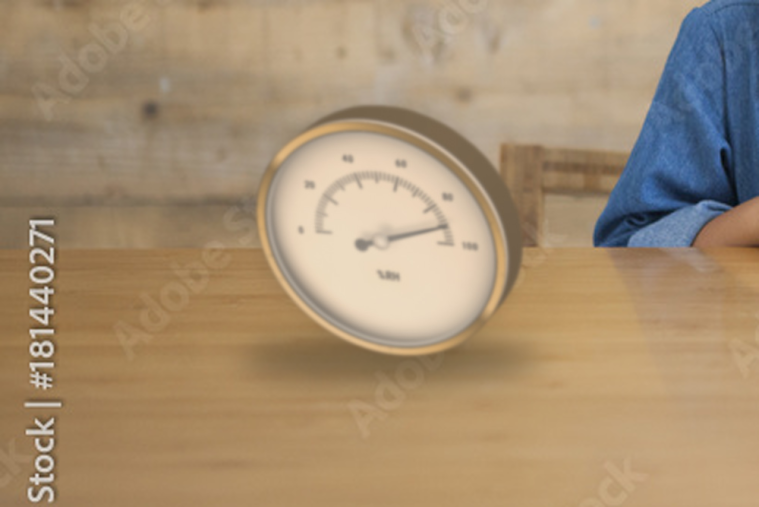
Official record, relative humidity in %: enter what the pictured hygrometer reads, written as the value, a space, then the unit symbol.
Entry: 90 %
